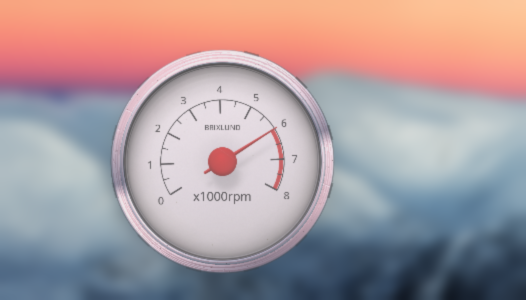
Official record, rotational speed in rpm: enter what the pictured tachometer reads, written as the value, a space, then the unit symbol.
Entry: 6000 rpm
